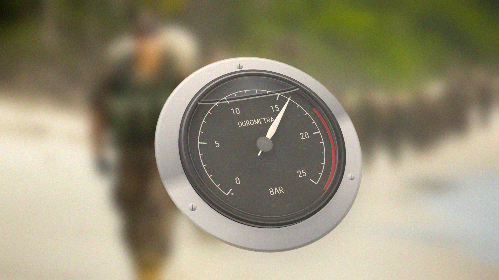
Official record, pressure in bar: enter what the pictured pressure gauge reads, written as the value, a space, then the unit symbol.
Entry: 16 bar
